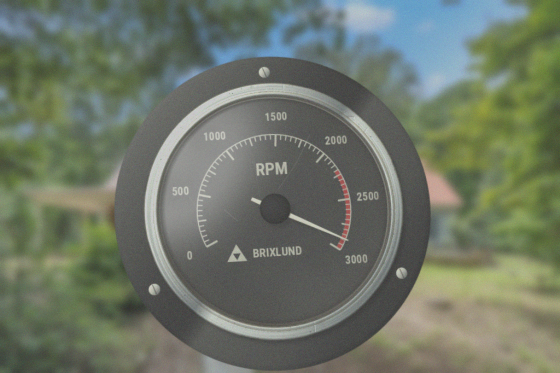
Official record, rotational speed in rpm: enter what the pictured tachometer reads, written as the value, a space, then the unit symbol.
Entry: 2900 rpm
